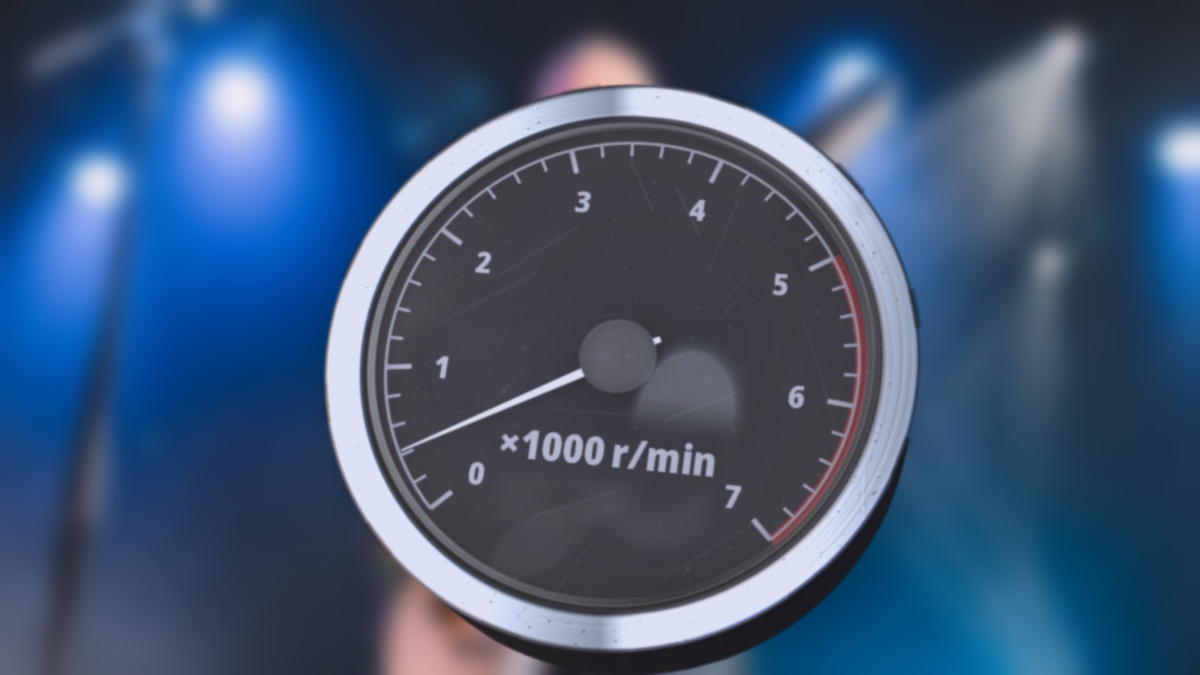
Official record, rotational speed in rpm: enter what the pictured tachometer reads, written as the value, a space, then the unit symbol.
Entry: 400 rpm
